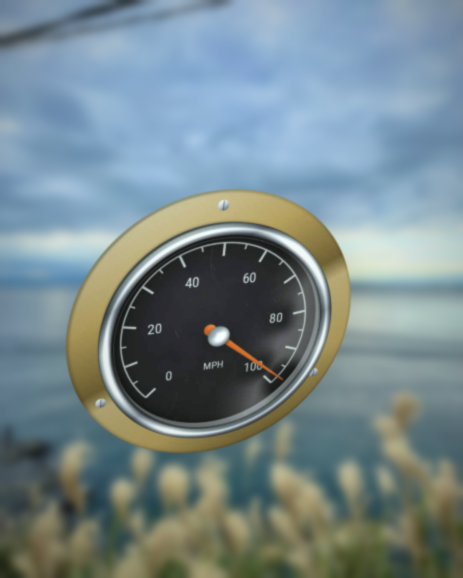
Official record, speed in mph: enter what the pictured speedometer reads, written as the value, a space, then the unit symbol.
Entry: 97.5 mph
